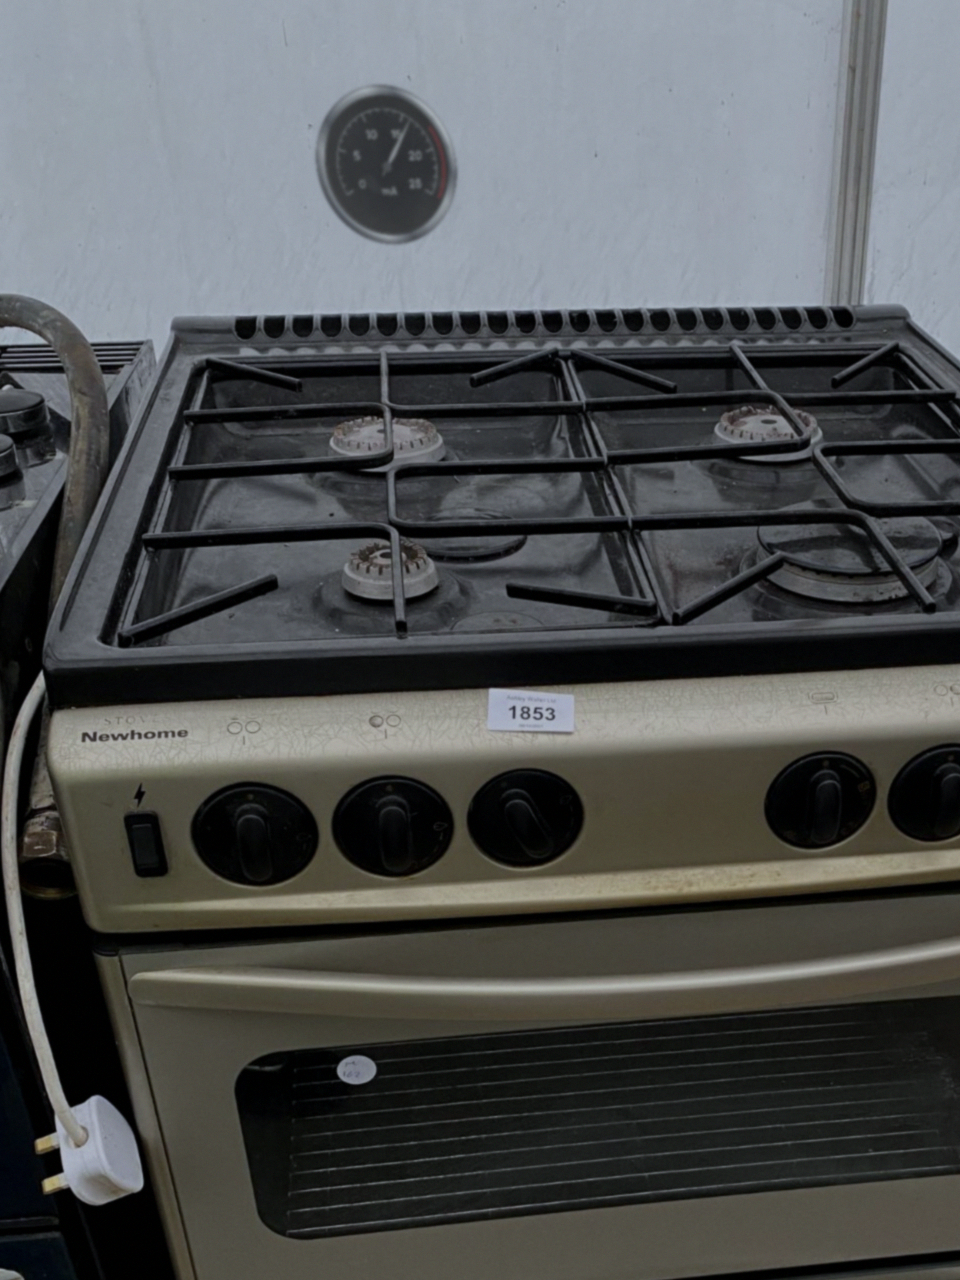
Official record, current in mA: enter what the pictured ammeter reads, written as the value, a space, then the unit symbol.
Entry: 16 mA
